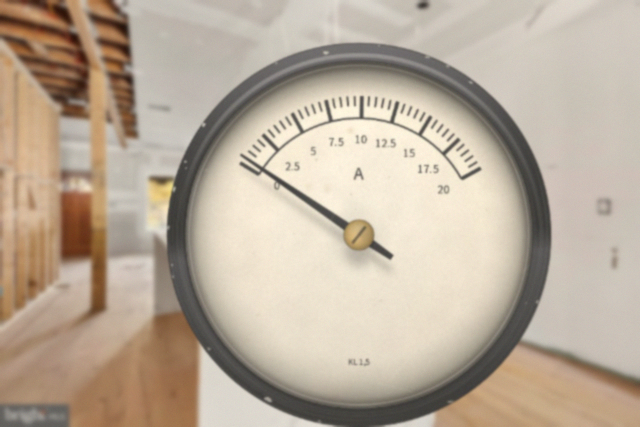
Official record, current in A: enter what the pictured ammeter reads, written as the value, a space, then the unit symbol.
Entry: 0.5 A
